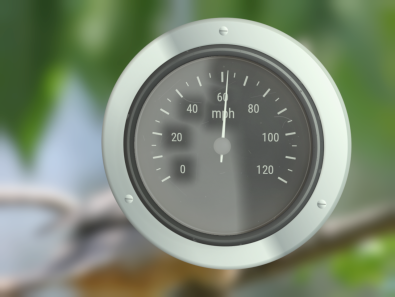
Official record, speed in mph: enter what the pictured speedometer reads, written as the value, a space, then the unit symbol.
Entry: 62.5 mph
